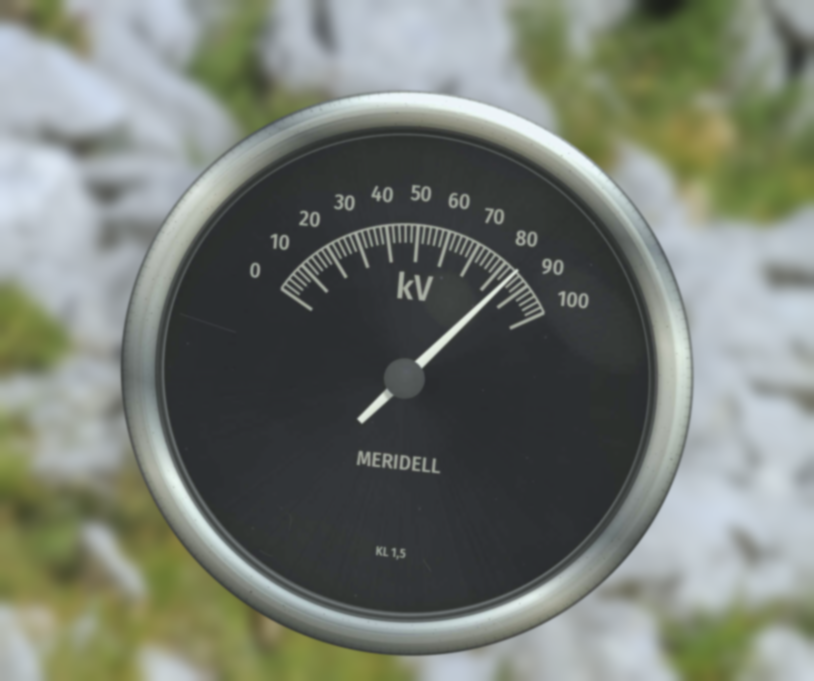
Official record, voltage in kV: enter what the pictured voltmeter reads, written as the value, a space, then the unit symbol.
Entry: 84 kV
